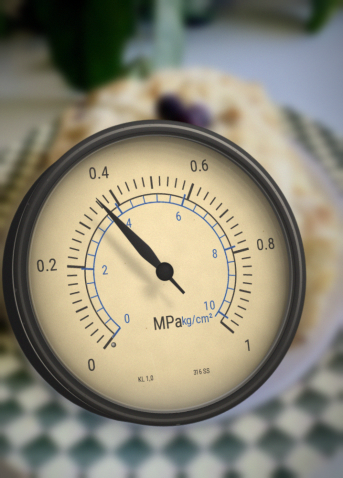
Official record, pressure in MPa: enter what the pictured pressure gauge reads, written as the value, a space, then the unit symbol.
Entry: 0.36 MPa
